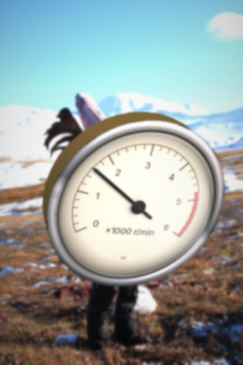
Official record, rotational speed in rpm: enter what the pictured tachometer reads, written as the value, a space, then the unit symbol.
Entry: 1600 rpm
